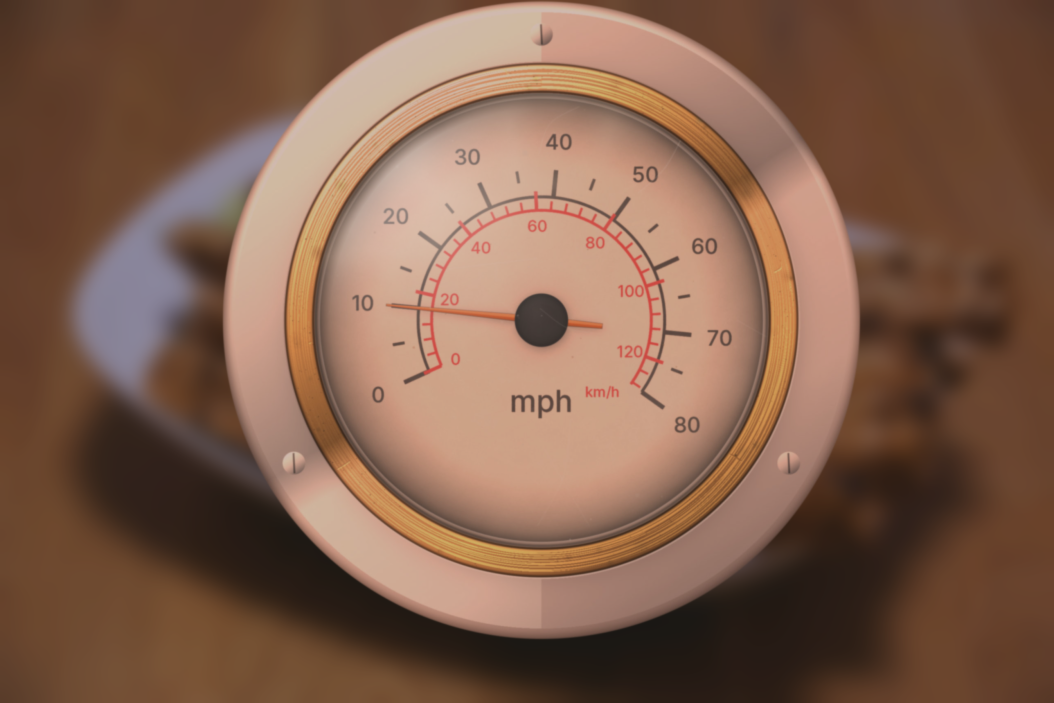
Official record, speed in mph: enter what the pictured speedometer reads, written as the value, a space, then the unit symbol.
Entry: 10 mph
